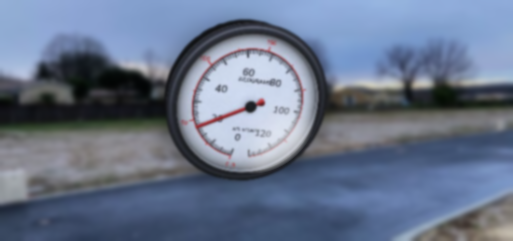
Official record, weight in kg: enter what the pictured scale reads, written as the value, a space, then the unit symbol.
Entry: 20 kg
